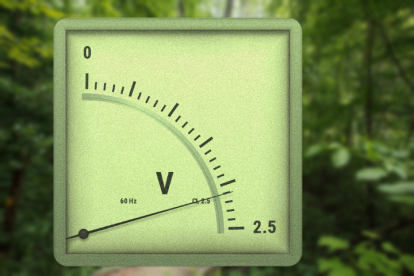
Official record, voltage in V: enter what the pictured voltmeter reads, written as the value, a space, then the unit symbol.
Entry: 2.1 V
